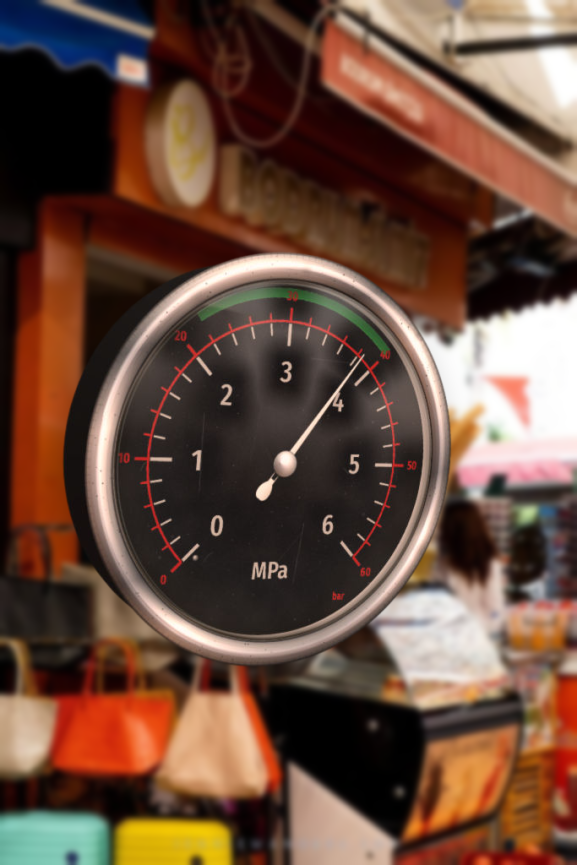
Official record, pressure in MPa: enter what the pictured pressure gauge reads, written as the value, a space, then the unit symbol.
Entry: 3.8 MPa
